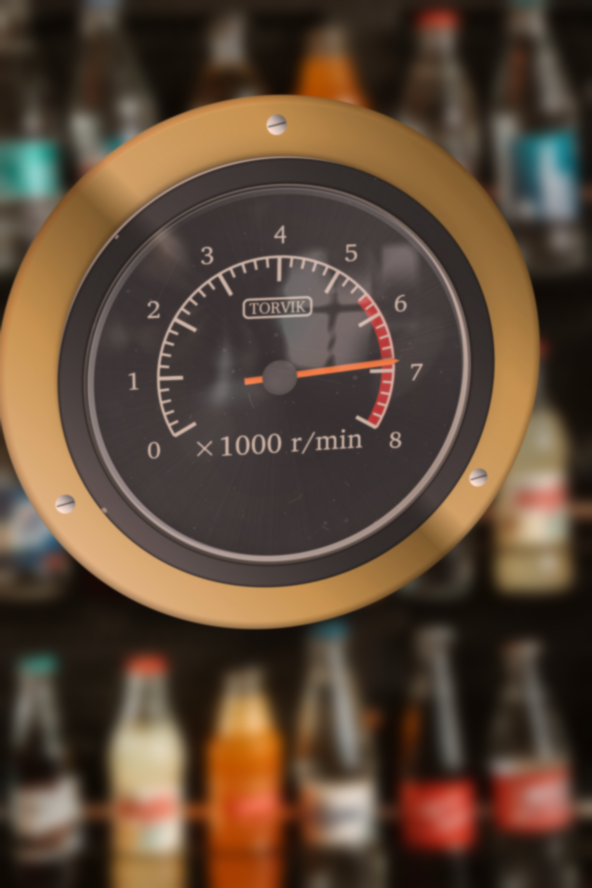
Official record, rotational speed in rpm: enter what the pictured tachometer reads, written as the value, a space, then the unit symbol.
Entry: 6800 rpm
